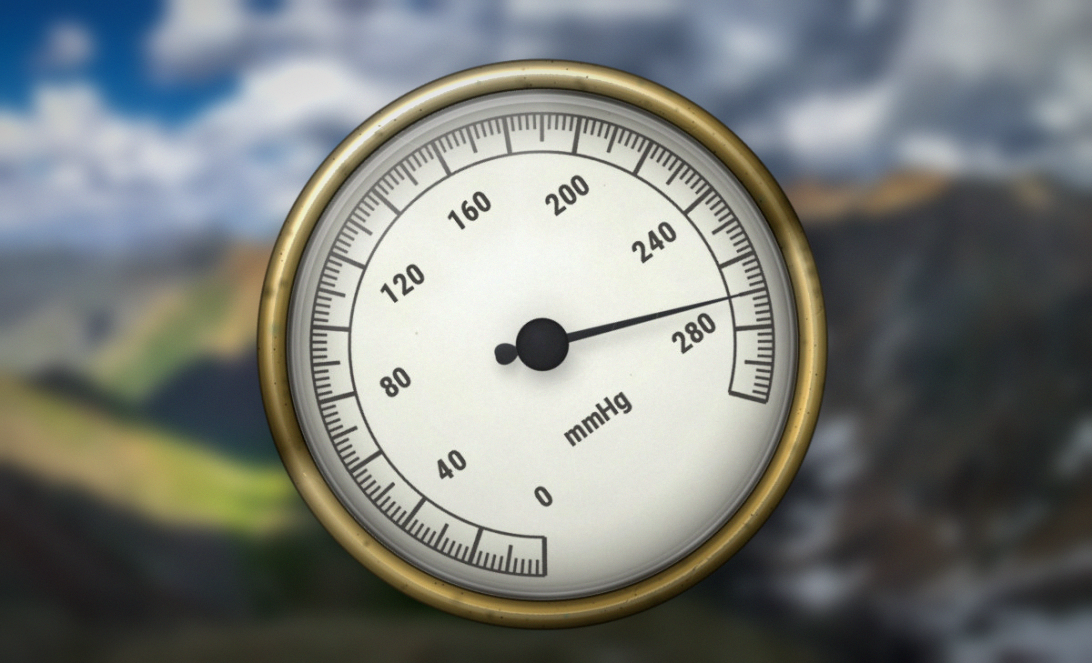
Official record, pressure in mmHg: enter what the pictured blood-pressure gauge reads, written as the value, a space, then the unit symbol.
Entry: 270 mmHg
